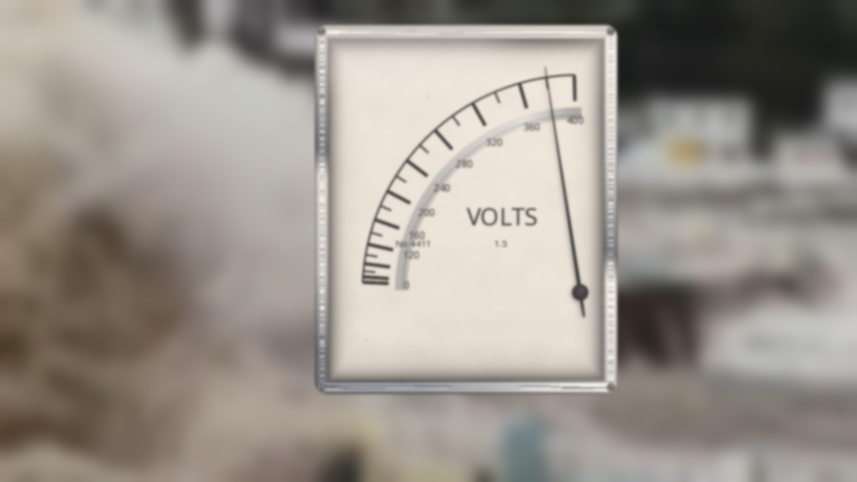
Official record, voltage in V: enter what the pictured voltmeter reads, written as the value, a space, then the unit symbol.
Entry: 380 V
